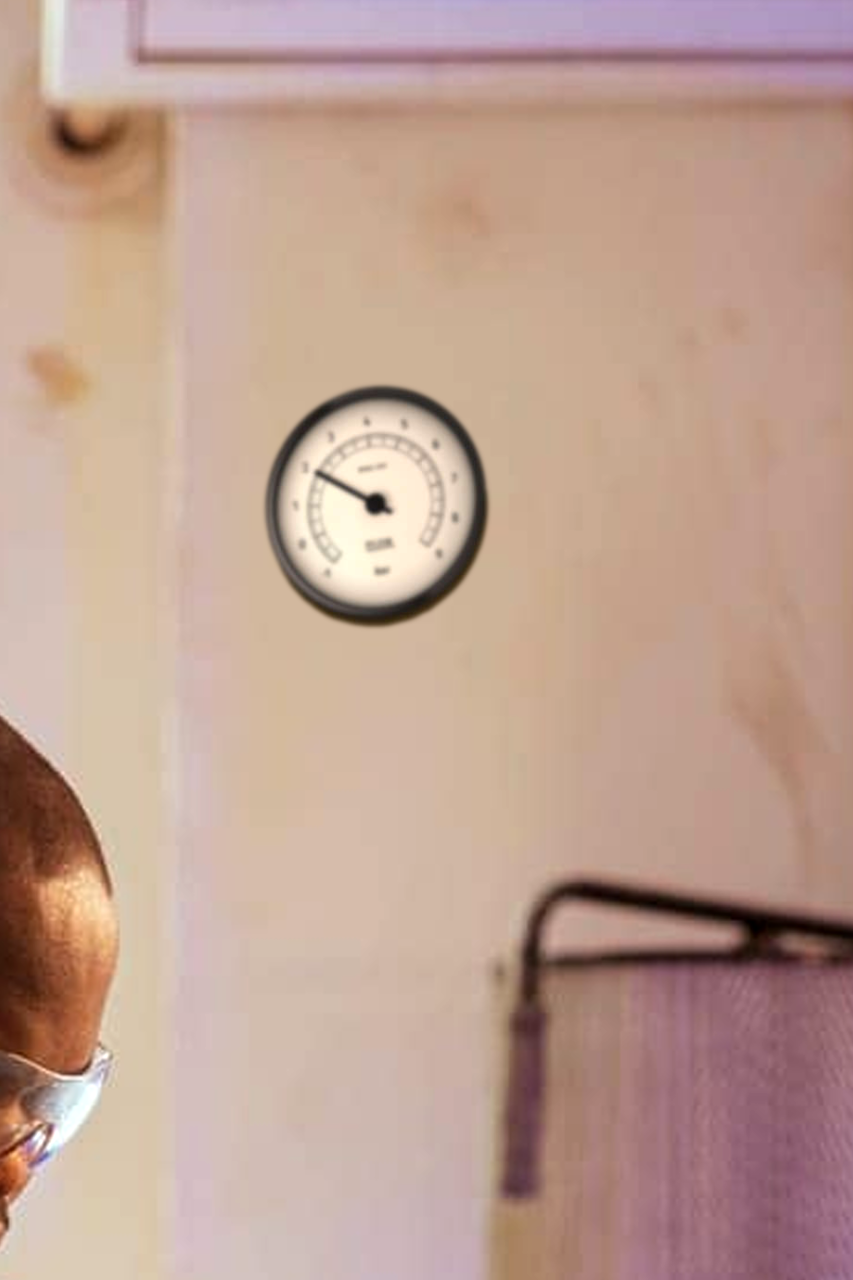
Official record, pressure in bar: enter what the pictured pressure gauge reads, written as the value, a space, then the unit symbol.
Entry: 2 bar
